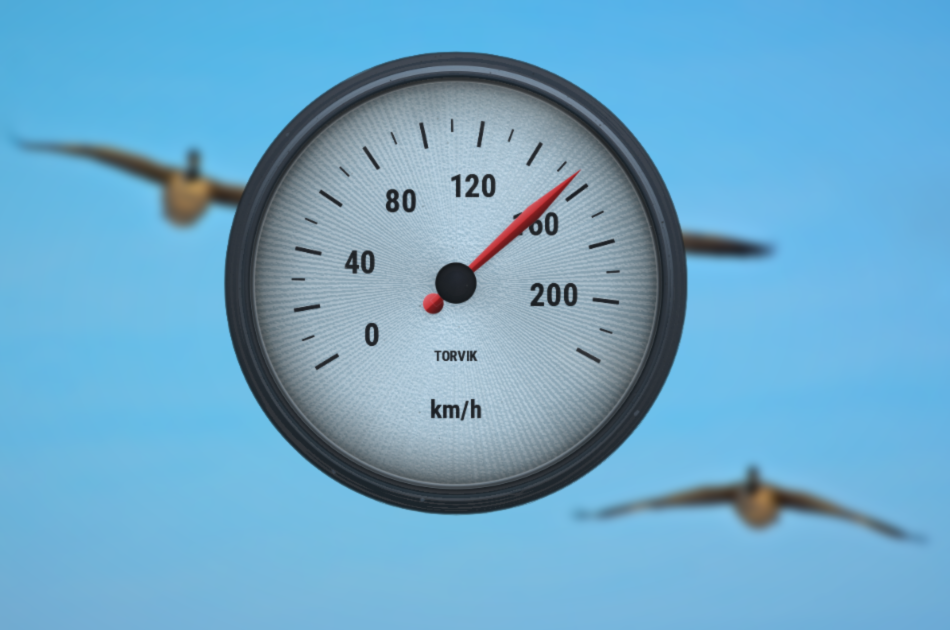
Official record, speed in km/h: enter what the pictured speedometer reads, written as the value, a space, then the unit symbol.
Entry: 155 km/h
